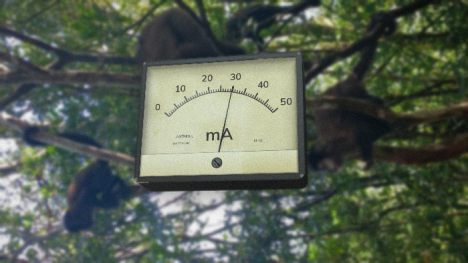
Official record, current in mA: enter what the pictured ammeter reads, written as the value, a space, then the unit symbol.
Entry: 30 mA
